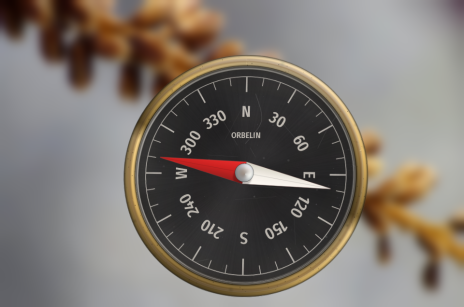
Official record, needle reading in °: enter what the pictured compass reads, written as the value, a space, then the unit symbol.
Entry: 280 °
